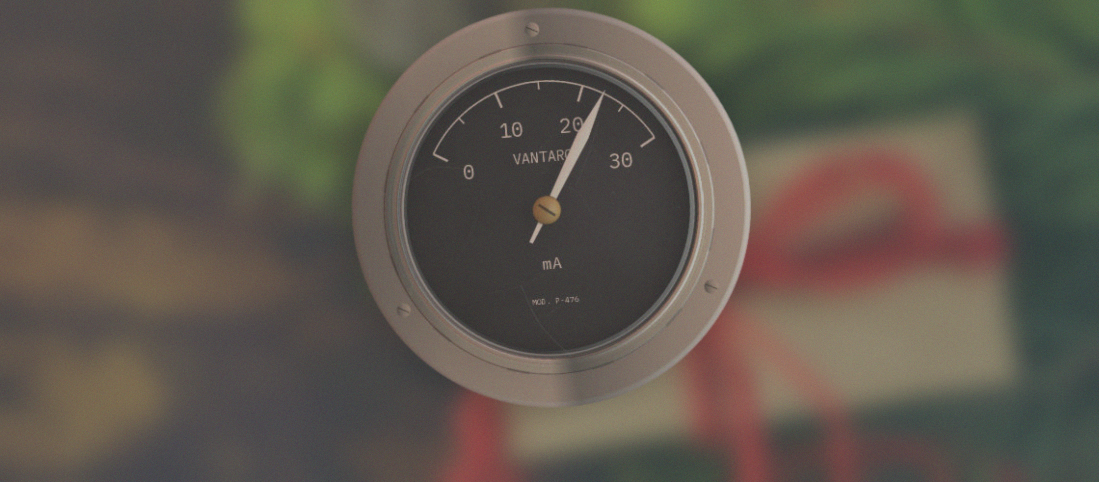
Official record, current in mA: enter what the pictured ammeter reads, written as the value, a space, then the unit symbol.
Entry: 22.5 mA
